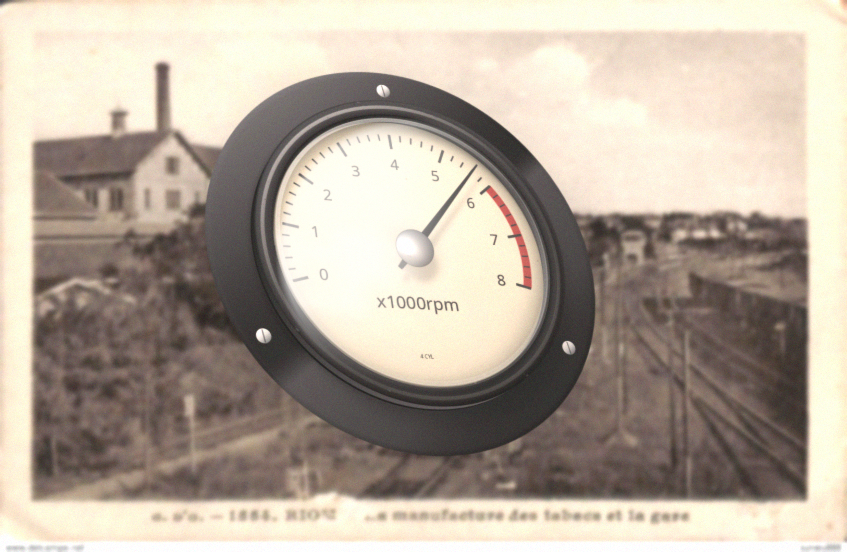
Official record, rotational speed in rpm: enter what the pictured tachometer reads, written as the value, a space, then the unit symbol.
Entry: 5600 rpm
